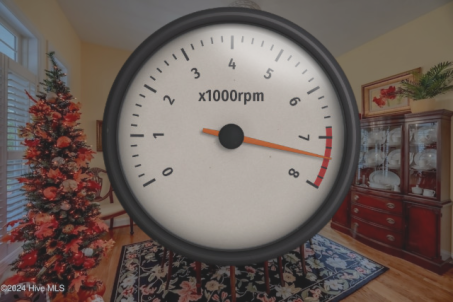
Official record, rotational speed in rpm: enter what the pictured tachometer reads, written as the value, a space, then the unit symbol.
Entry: 7400 rpm
